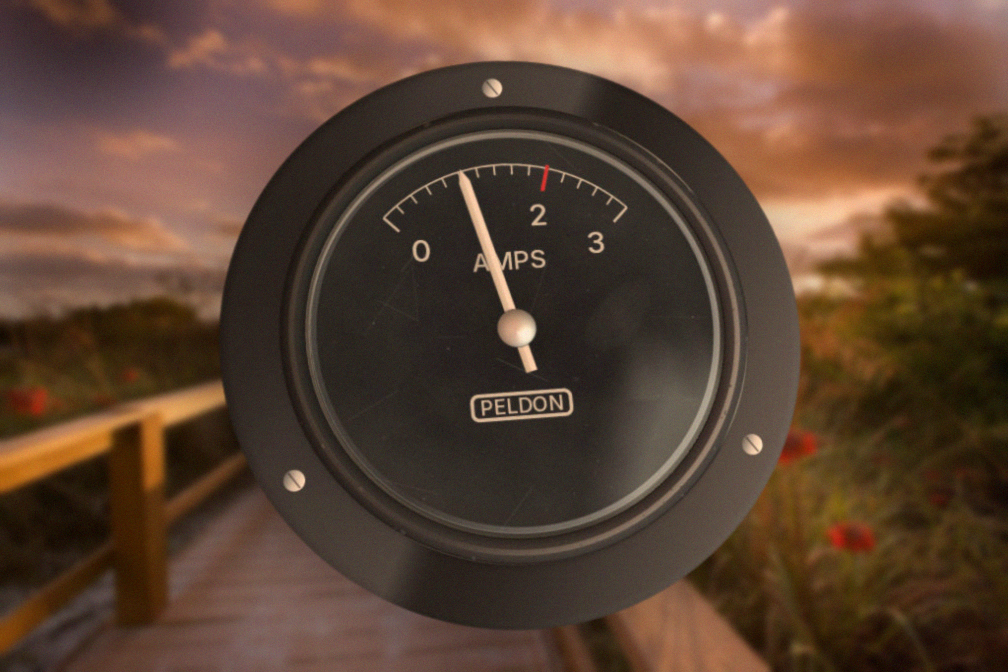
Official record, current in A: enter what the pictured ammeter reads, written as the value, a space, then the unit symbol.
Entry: 1 A
